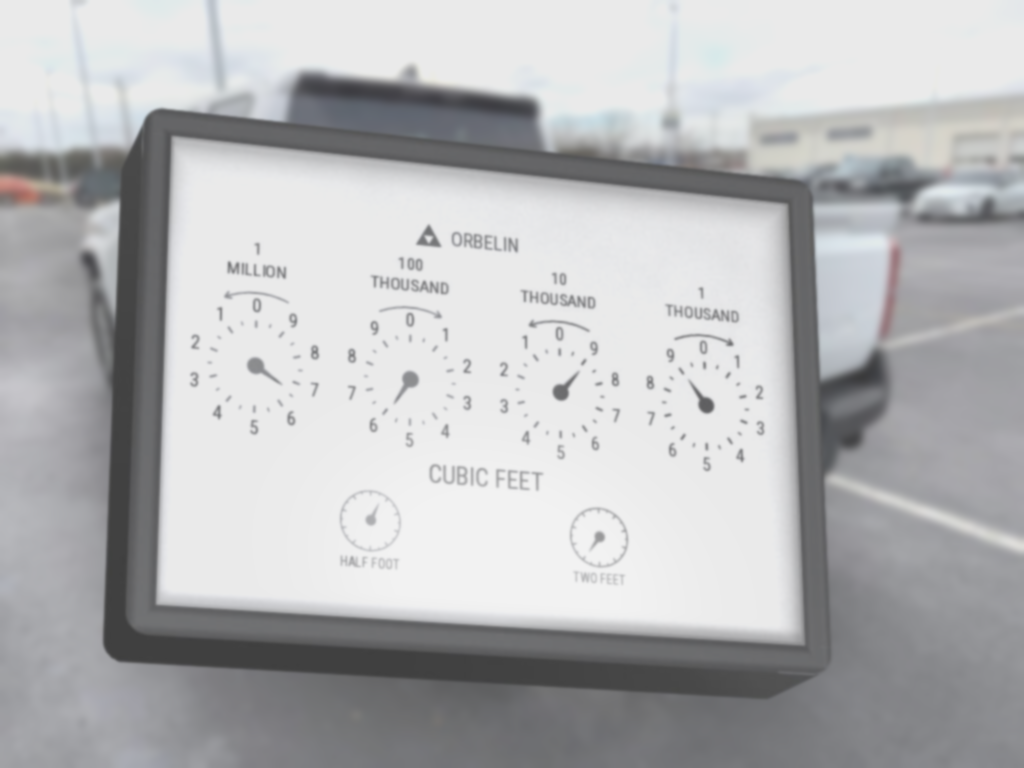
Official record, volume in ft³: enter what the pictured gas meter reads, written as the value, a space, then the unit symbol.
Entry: 658900 ft³
